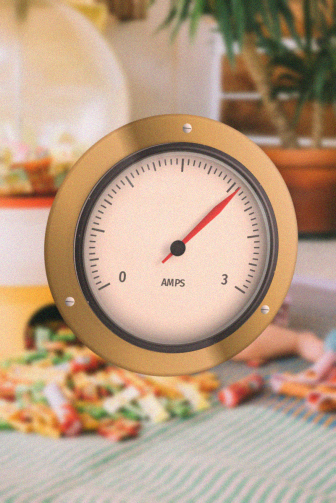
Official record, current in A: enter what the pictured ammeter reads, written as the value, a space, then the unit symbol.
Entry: 2.05 A
